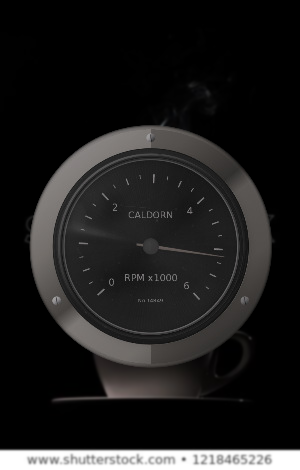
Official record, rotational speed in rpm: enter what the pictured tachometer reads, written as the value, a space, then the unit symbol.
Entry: 5125 rpm
